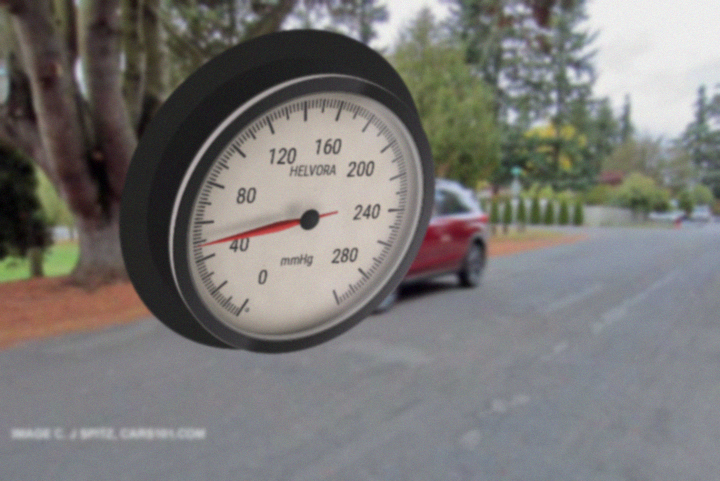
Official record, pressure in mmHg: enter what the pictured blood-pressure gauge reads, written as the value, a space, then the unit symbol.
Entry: 50 mmHg
